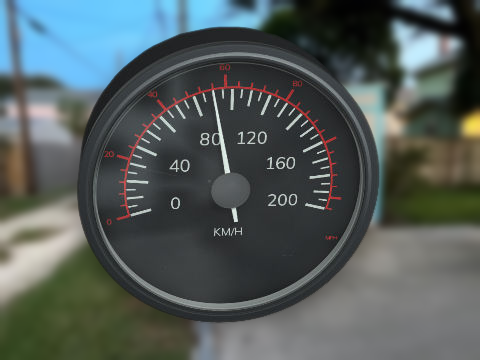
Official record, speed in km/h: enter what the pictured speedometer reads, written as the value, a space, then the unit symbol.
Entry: 90 km/h
